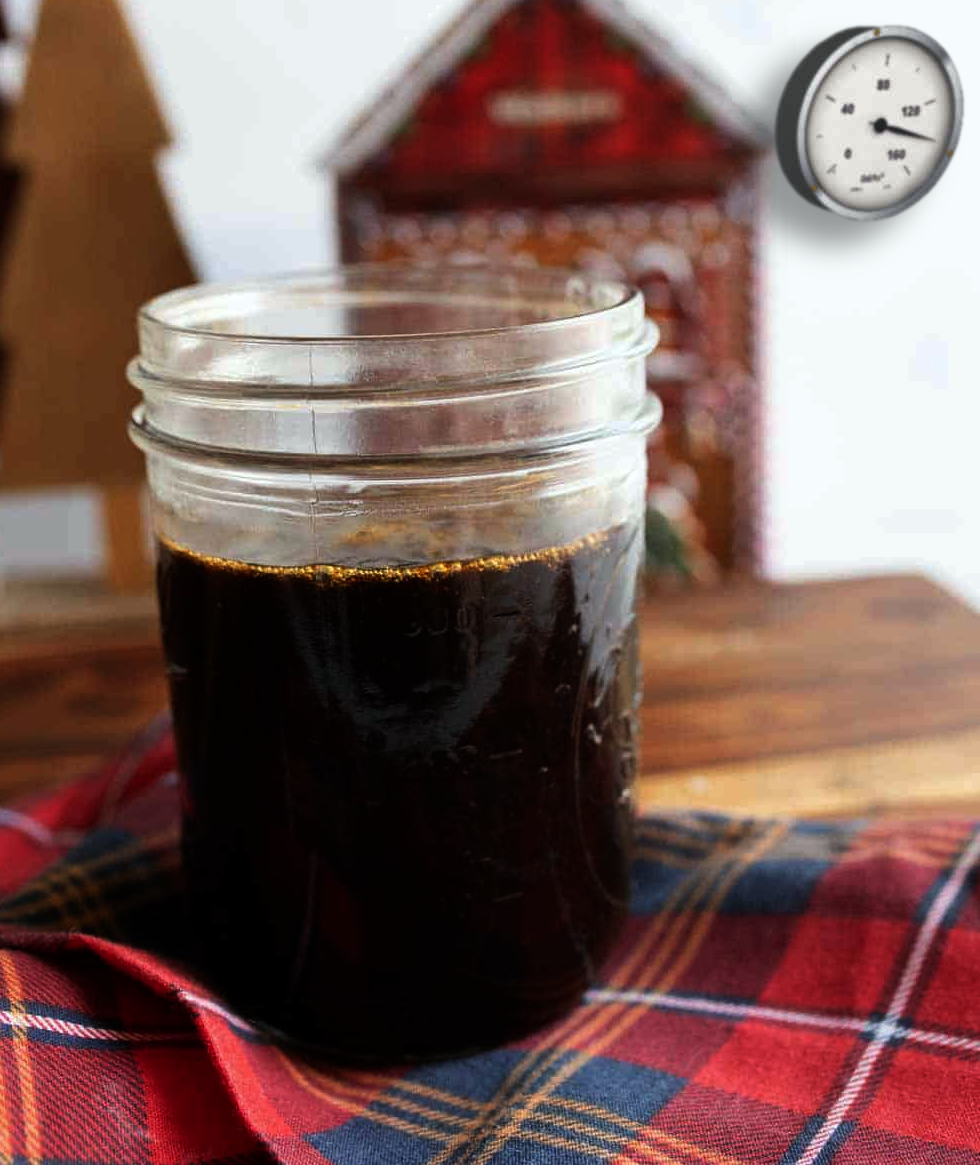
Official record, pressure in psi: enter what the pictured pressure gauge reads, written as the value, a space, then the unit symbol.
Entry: 140 psi
